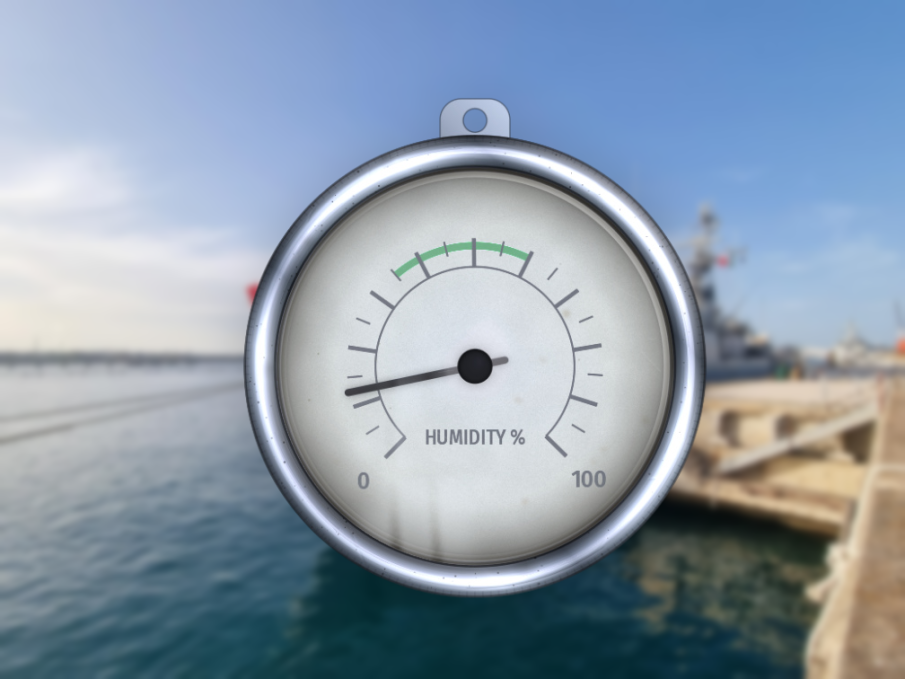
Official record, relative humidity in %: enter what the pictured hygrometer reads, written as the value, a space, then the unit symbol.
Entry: 12.5 %
